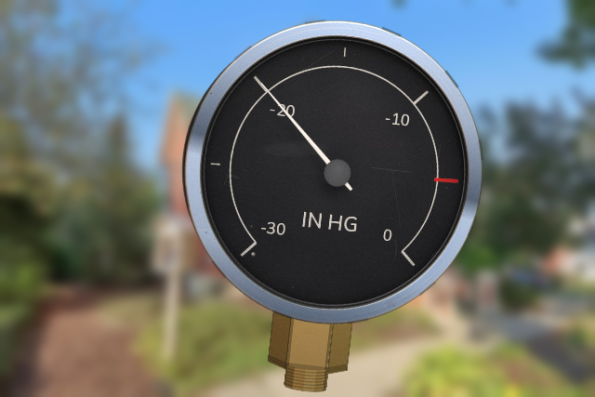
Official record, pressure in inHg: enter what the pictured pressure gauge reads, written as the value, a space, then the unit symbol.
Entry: -20 inHg
